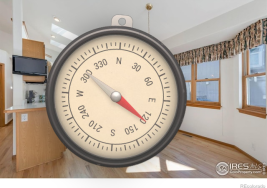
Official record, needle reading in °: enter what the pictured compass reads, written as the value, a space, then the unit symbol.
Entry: 125 °
